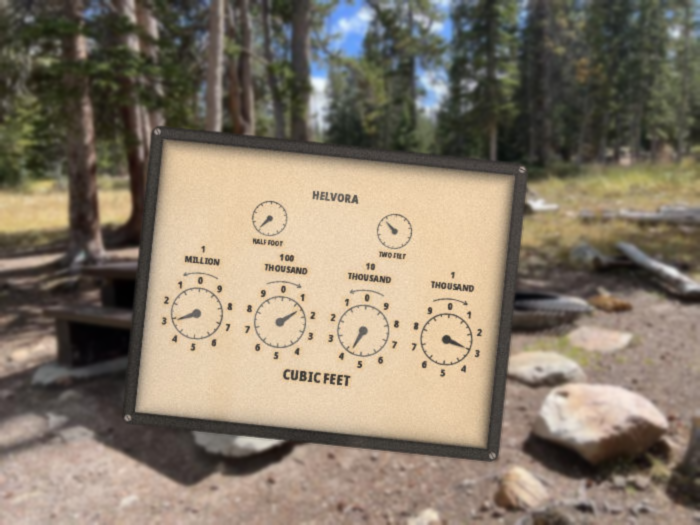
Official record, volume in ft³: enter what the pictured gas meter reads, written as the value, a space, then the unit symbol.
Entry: 314300 ft³
